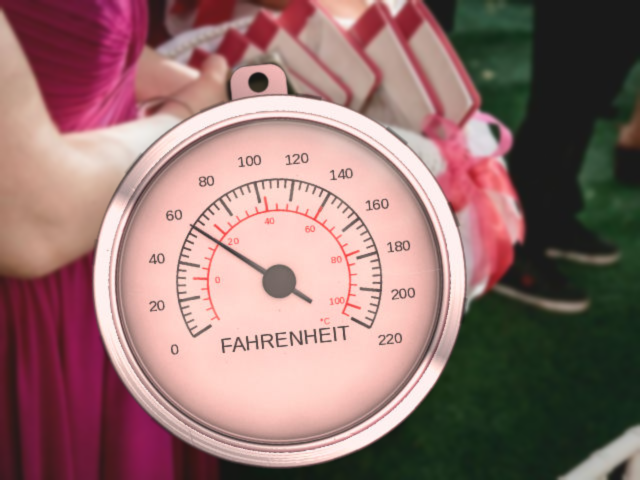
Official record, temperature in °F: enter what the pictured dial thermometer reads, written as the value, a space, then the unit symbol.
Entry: 60 °F
